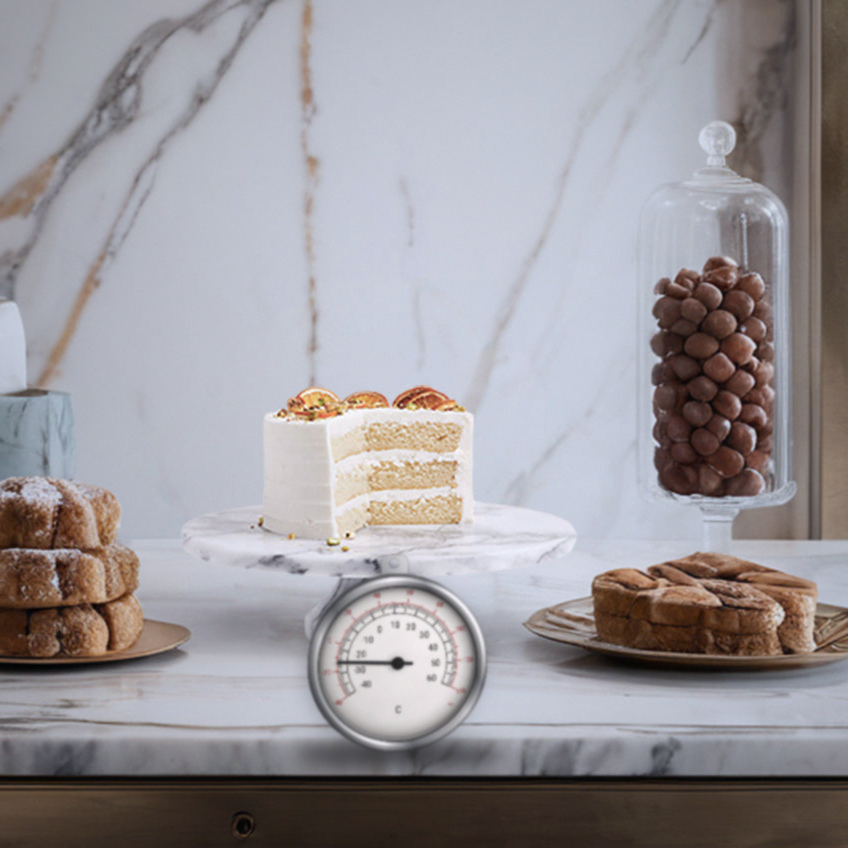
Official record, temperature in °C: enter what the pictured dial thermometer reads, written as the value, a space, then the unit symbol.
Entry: -25 °C
